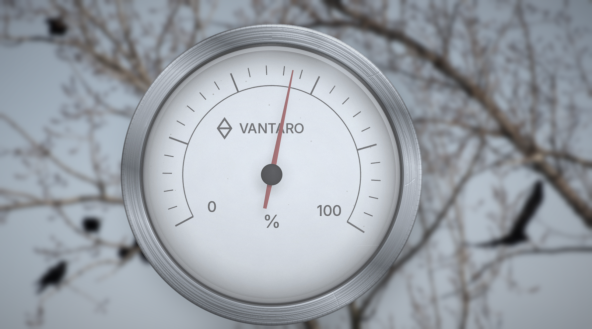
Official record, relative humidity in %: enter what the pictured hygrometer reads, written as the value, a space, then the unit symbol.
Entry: 54 %
